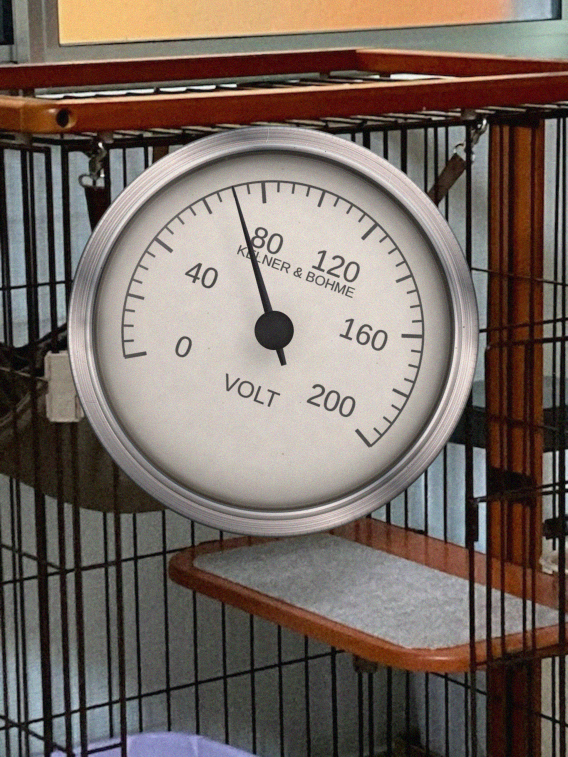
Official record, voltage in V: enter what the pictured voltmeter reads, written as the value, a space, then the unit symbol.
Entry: 70 V
